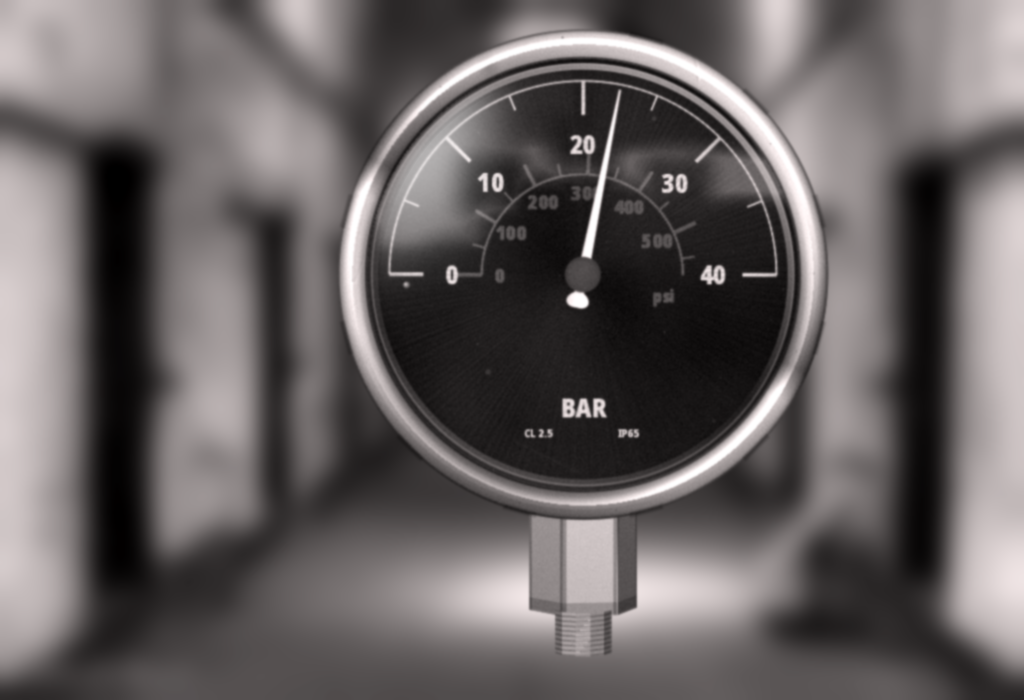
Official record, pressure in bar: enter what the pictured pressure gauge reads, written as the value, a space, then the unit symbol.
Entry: 22.5 bar
